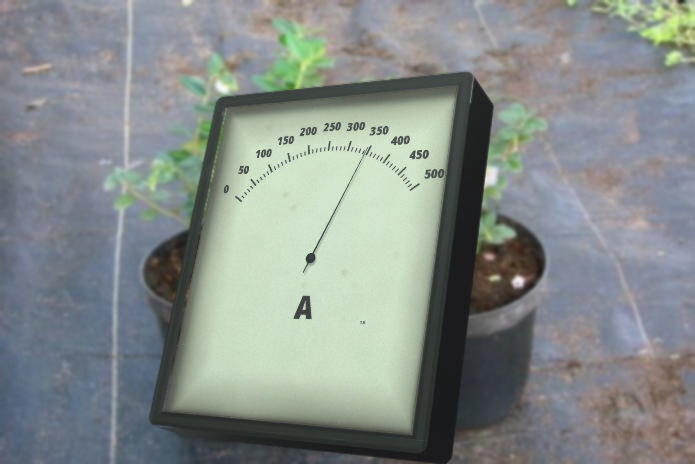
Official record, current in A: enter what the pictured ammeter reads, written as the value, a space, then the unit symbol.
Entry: 350 A
